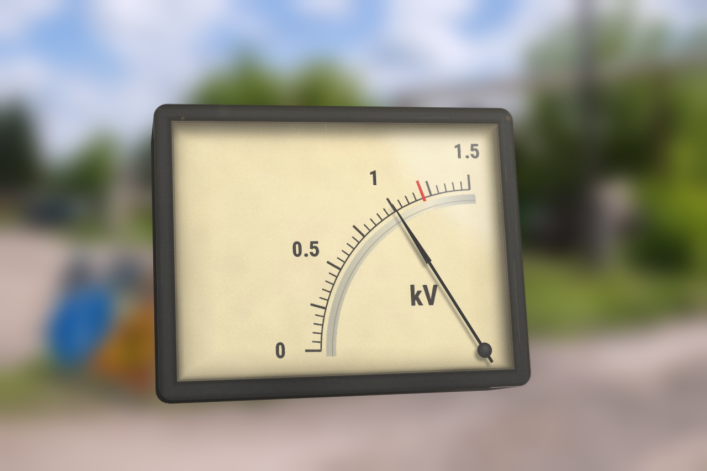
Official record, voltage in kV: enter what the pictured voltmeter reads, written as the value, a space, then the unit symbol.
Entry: 1 kV
